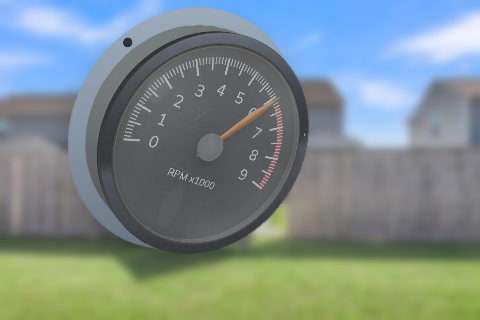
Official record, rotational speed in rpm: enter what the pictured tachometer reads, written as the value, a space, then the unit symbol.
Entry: 6000 rpm
